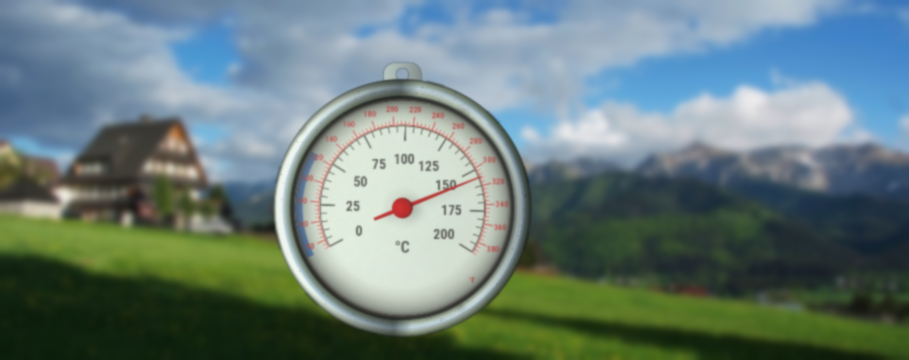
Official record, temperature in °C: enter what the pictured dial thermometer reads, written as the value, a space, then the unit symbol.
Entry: 155 °C
